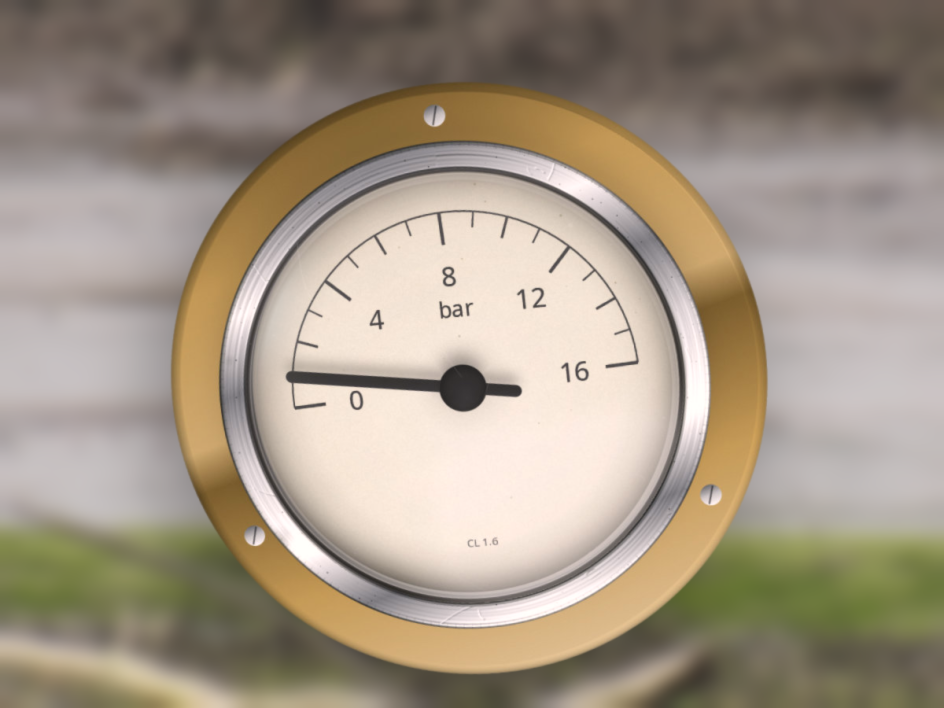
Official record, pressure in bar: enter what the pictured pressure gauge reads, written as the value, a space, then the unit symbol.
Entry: 1 bar
